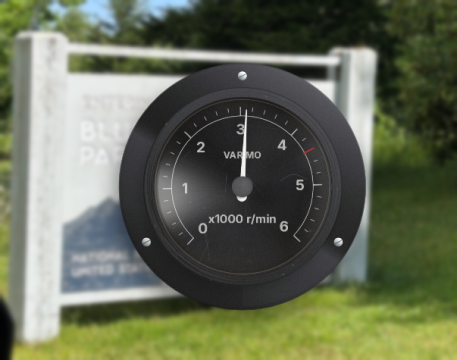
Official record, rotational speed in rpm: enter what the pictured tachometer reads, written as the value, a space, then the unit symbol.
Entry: 3100 rpm
